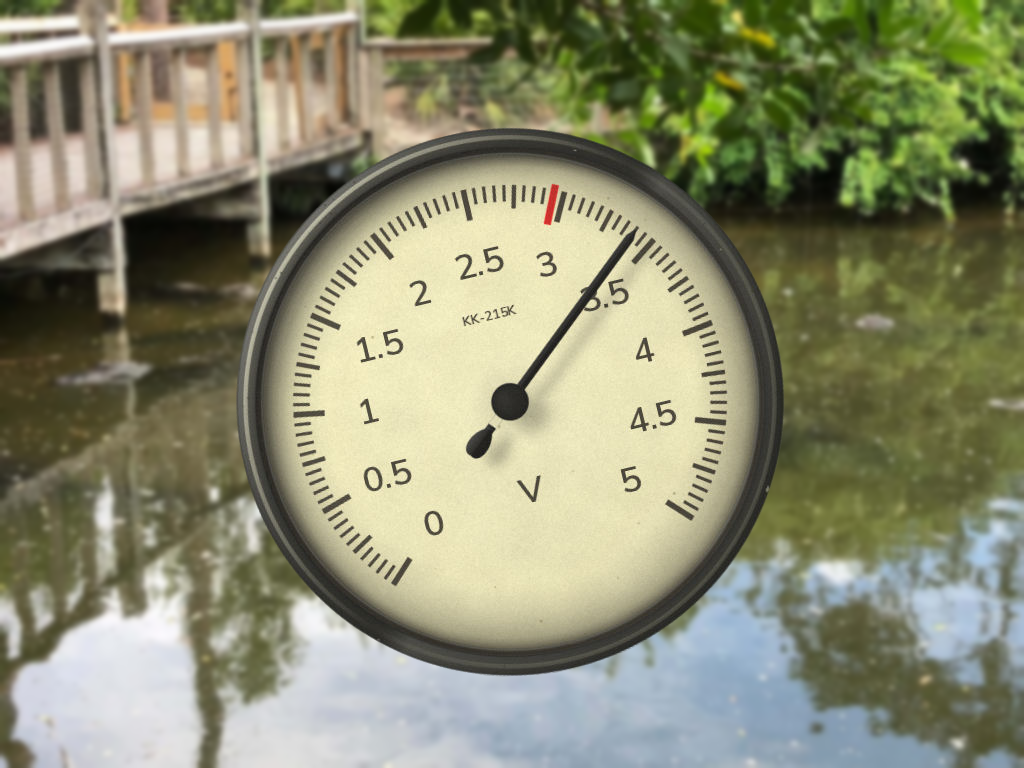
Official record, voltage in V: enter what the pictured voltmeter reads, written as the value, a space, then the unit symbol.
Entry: 3.4 V
